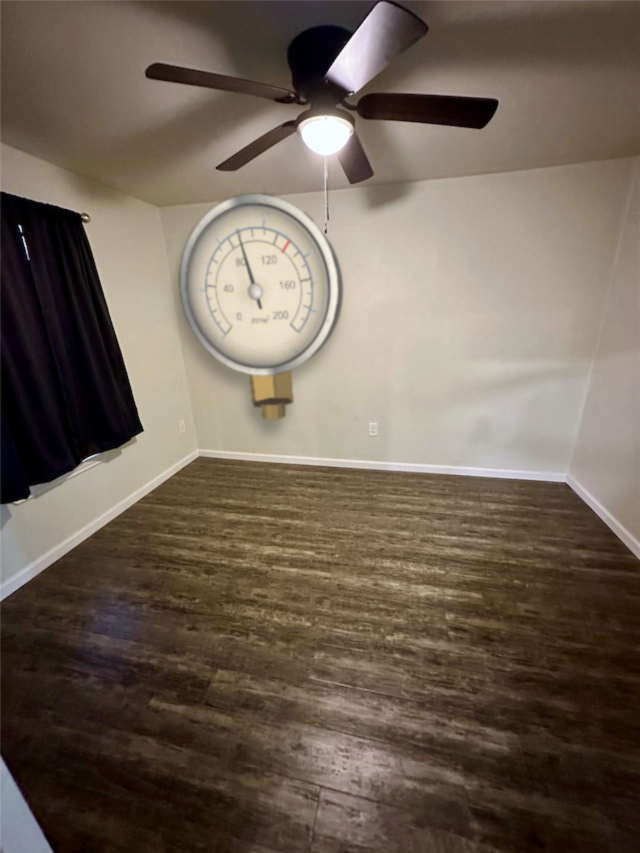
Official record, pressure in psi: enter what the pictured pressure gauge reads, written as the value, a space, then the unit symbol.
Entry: 90 psi
